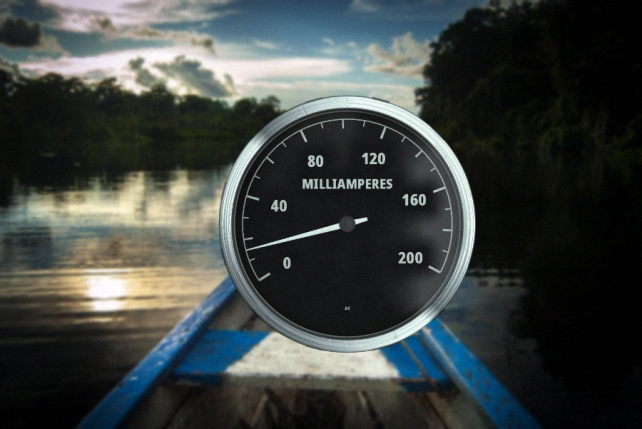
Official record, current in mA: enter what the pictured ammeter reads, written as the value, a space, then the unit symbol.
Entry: 15 mA
